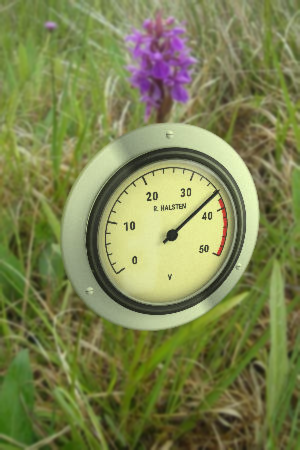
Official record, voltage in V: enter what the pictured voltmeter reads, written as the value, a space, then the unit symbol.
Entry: 36 V
